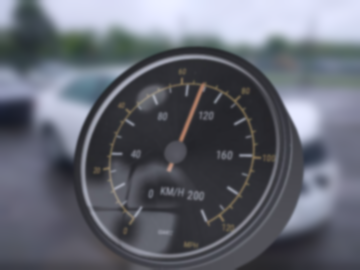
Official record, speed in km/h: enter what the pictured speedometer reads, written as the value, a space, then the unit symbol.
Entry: 110 km/h
